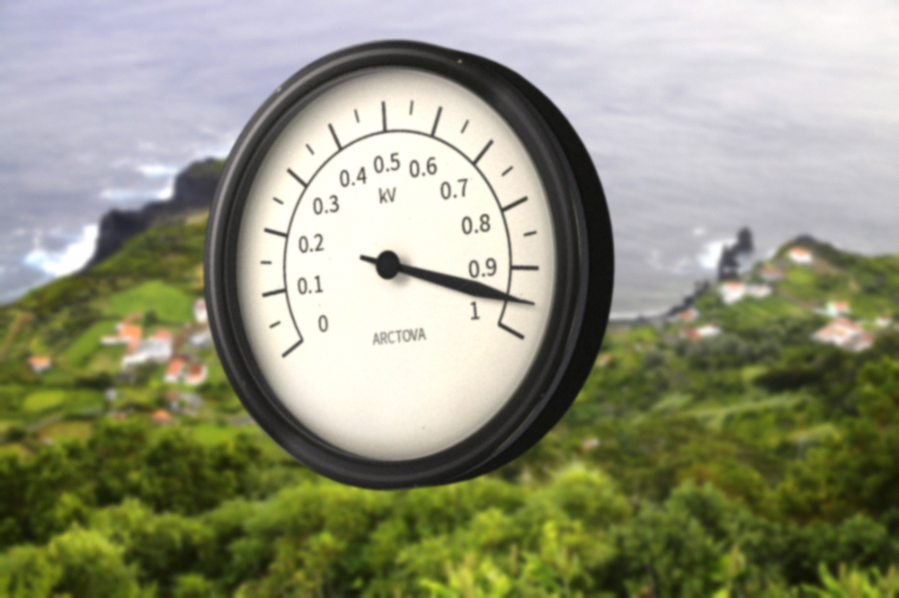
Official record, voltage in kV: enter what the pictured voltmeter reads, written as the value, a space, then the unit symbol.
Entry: 0.95 kV
